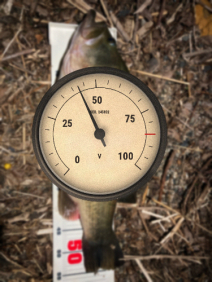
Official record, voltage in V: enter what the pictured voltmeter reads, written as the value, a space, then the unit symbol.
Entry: 42.5 V
